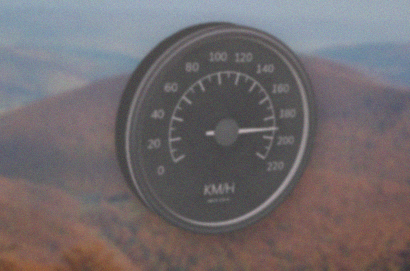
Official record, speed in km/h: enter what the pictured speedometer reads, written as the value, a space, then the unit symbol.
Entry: 190 km/h
